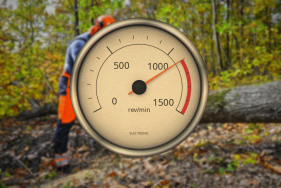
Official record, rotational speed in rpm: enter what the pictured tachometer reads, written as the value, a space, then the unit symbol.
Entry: 1100 rpm
